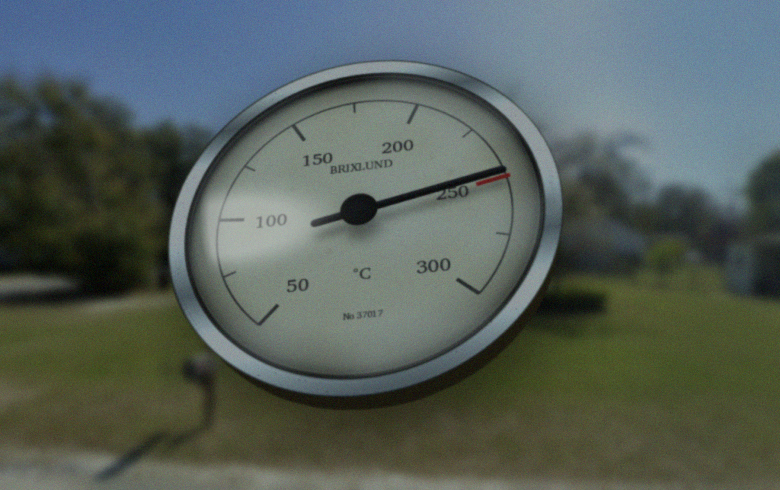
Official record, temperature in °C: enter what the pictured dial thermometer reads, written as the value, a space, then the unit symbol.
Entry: 250 °C
